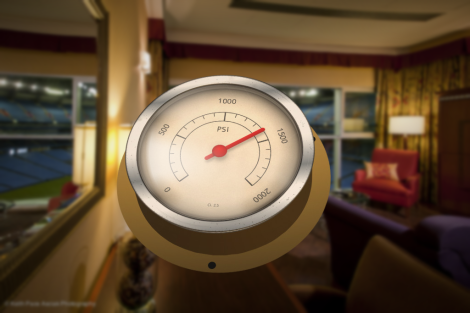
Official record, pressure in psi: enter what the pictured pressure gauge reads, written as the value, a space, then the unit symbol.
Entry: 1400 psi
